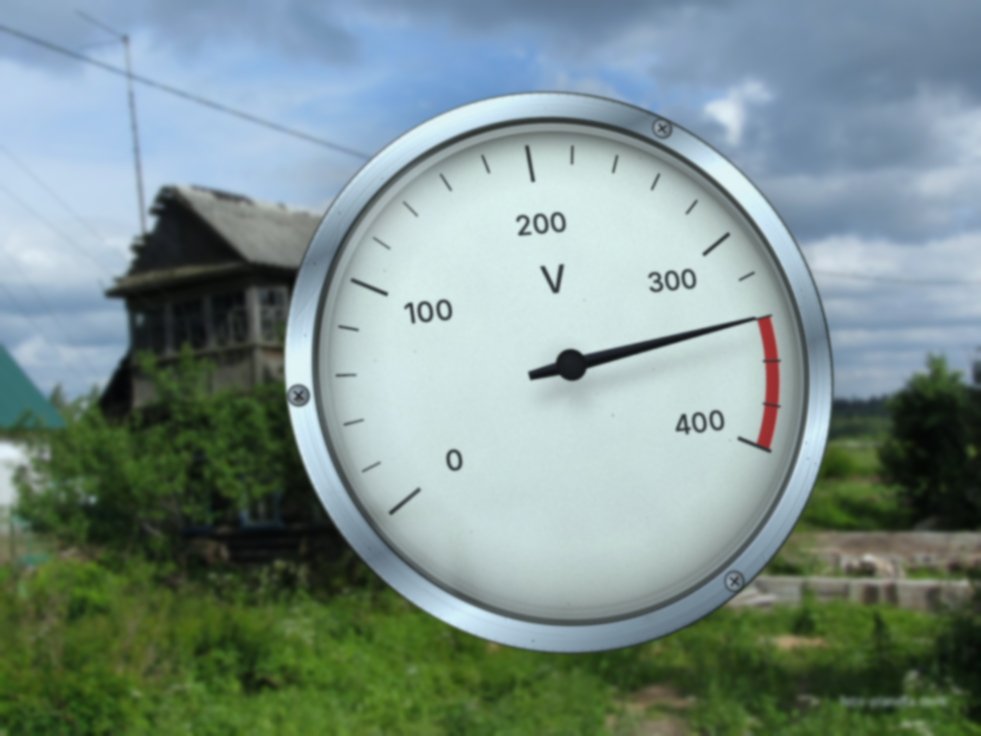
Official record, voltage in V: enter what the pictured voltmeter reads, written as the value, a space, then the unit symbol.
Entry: 340 V
